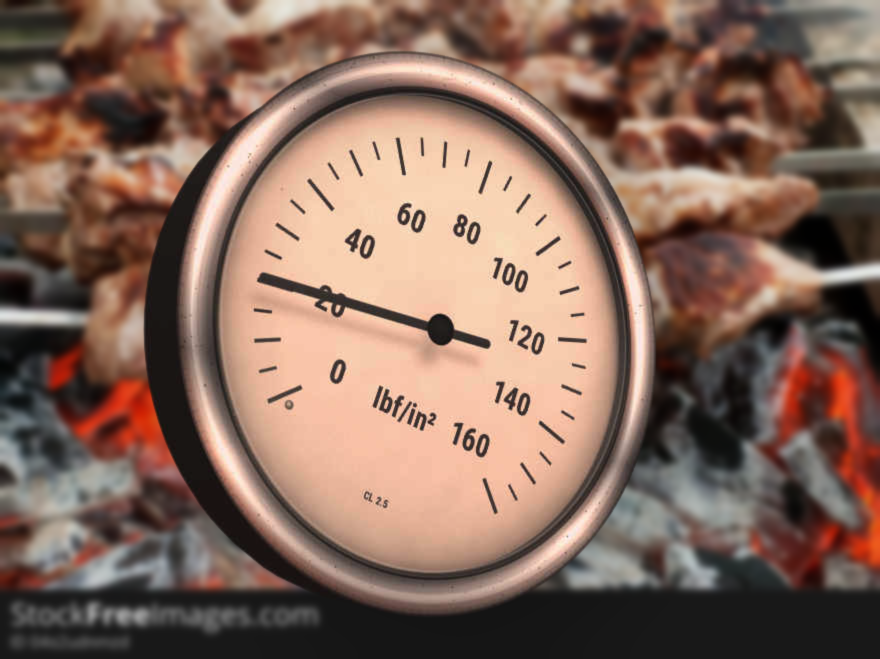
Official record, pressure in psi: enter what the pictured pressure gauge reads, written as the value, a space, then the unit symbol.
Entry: 20 psi
